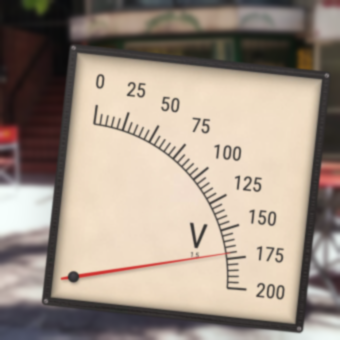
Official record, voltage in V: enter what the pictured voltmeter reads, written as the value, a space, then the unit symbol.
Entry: 170 V
